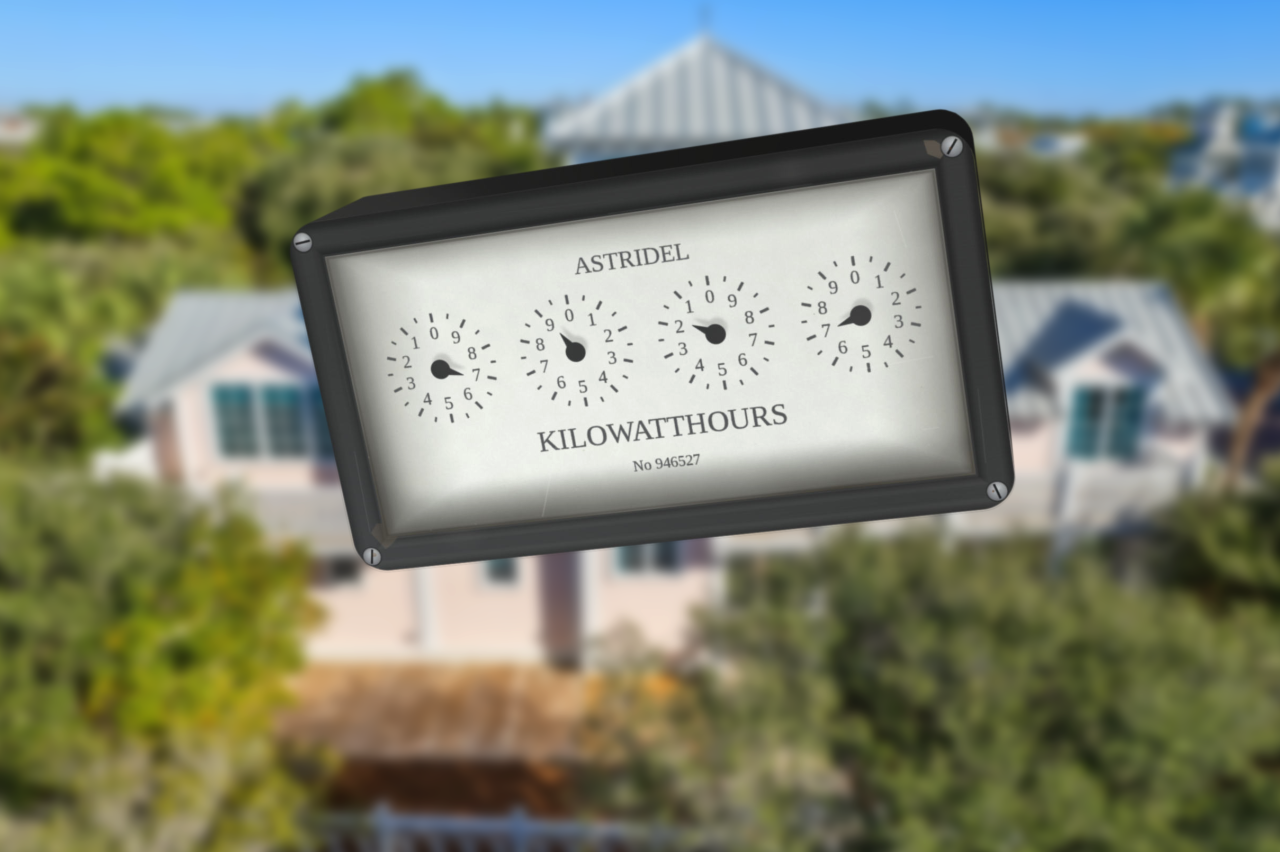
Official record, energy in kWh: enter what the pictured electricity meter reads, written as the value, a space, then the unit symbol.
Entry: 6917 kWh
